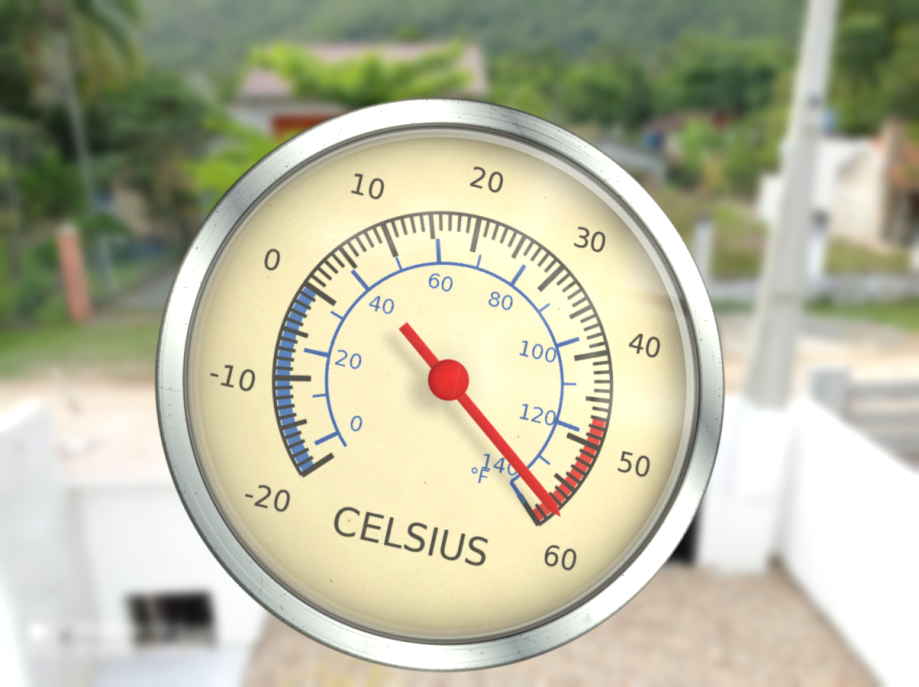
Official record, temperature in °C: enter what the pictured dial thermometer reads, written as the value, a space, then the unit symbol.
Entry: 58 °C
